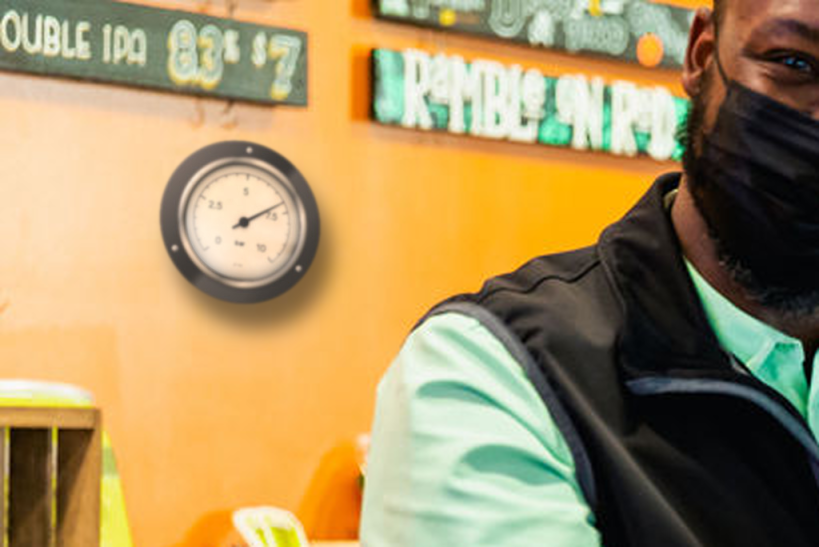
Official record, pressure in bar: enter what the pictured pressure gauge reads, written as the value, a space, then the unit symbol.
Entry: 7 bar
